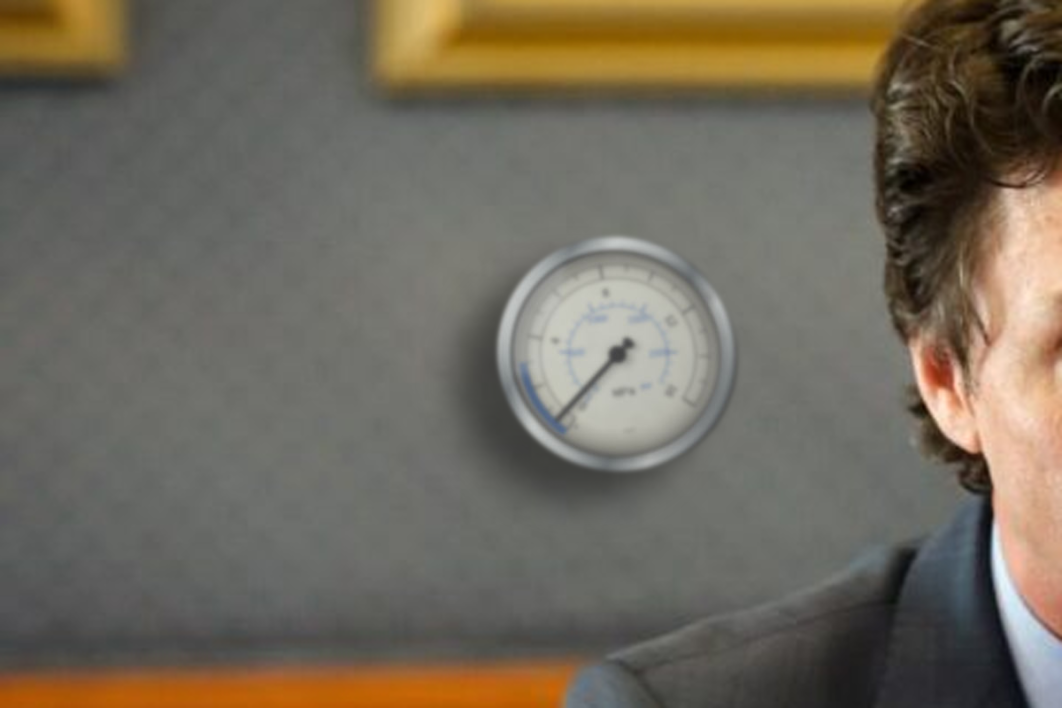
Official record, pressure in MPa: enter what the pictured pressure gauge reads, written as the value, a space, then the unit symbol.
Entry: 0.5 MPa
